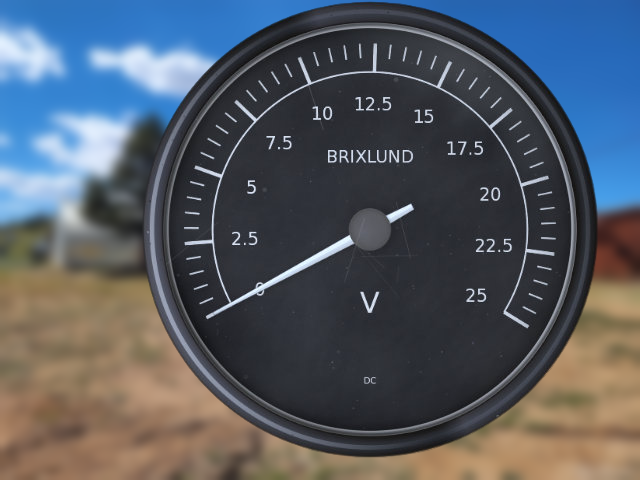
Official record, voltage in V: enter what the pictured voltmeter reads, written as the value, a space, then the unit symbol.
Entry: 0 V
